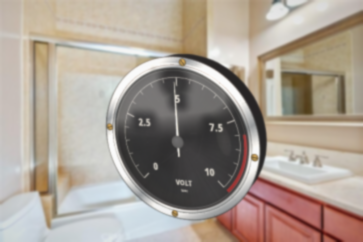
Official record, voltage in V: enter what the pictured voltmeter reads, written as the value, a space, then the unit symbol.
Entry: 5 V
